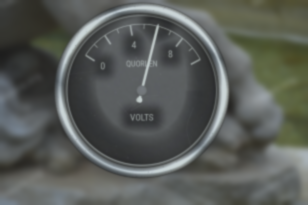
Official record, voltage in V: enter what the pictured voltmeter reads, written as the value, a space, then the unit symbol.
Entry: 6 V
